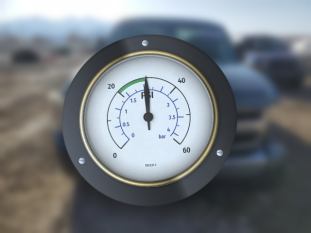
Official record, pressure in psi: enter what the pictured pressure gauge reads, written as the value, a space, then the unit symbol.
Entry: 30 psi
